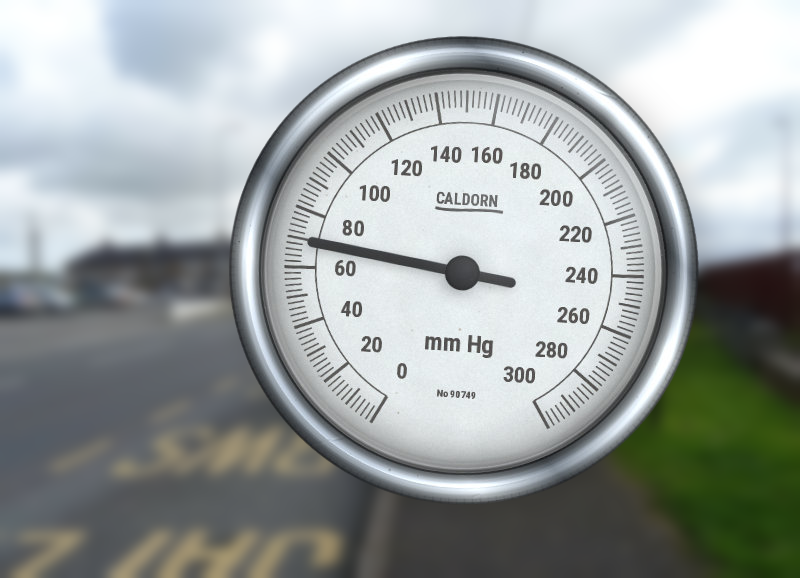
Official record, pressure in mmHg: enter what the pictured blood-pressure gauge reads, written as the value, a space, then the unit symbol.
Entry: 70 mmHg
